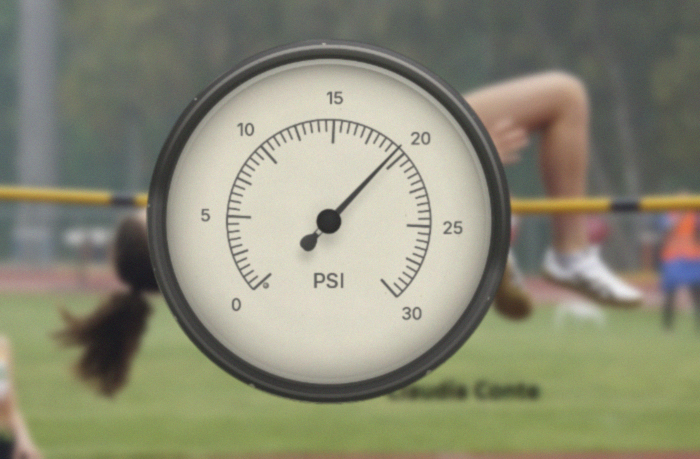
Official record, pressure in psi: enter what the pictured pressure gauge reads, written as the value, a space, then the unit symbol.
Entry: 19.5 psi
